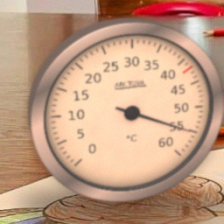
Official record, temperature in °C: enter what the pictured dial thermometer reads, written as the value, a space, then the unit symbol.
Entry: 55 °C
